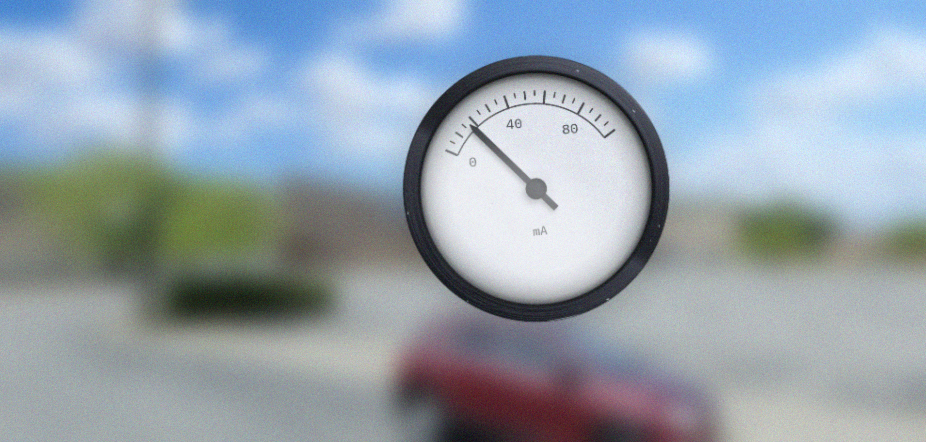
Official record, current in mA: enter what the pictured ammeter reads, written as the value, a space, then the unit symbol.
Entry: 17.5 mA
